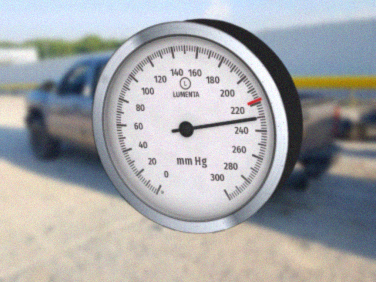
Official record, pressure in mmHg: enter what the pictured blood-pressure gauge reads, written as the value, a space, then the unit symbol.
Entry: 230 mmHg
